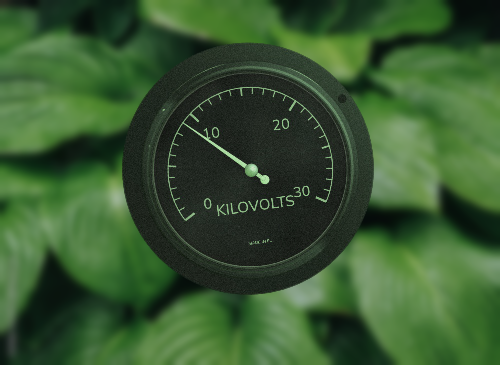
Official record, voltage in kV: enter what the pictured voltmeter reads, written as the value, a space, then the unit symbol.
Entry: 9 kV
